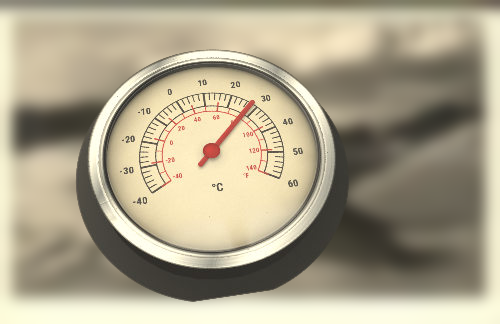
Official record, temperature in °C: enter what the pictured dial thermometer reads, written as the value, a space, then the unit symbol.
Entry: 28 °C
